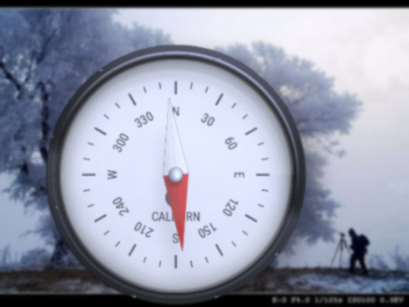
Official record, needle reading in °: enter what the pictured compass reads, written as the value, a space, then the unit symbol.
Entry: 175 °
